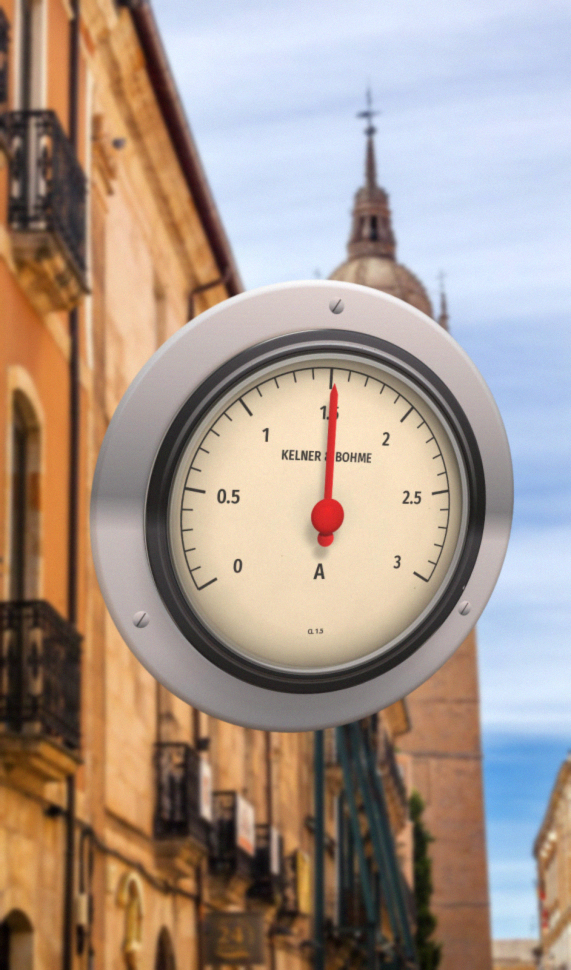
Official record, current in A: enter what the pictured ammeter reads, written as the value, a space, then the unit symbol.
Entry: 1.5 A
